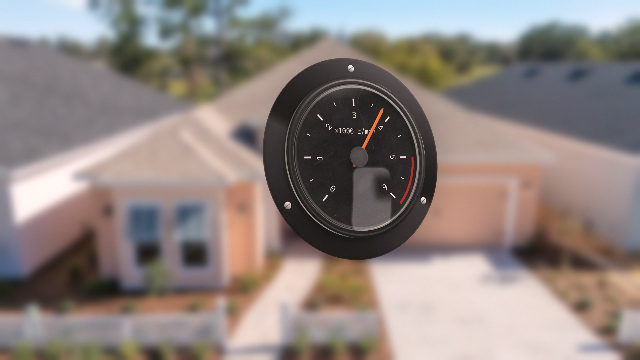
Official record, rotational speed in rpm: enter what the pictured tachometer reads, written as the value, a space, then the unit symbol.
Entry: 3750 rpm
